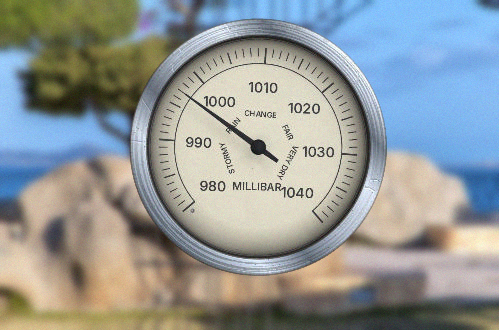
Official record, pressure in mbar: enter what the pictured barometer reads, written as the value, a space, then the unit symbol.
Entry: 997 mbar
